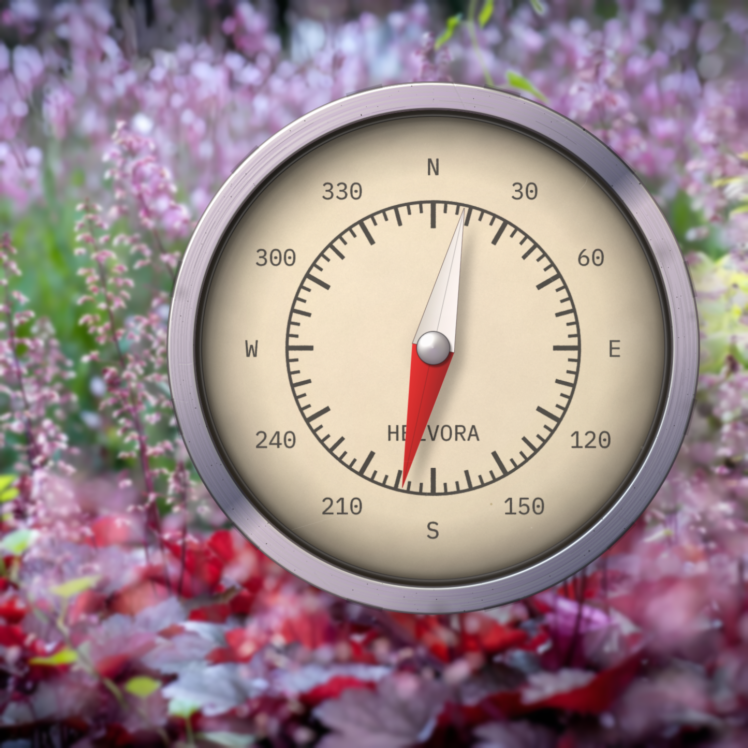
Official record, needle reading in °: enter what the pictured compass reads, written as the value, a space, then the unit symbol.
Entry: 192.5 °
